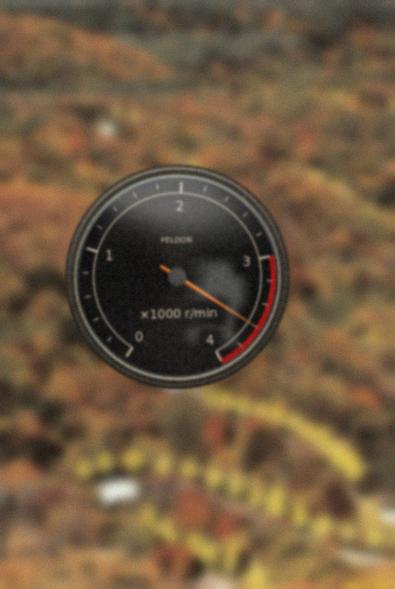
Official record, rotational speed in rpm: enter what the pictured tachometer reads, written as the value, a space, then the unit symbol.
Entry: 3600 rpm
